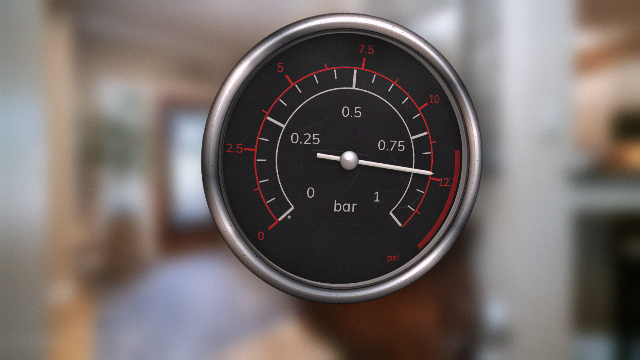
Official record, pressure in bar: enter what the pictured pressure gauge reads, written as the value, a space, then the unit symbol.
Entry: 0.85 bar
